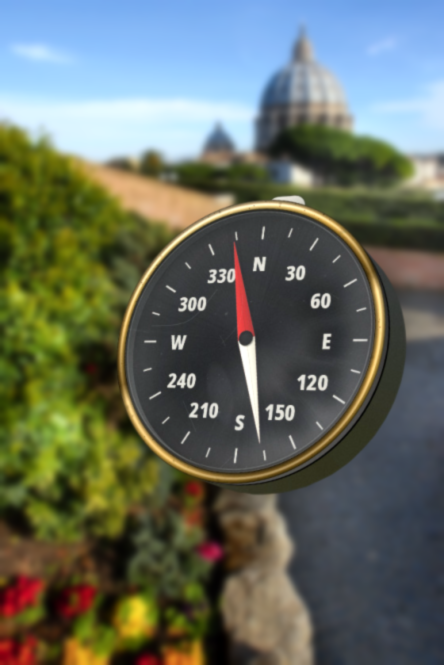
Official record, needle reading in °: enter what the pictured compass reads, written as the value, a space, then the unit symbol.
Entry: 345 °
